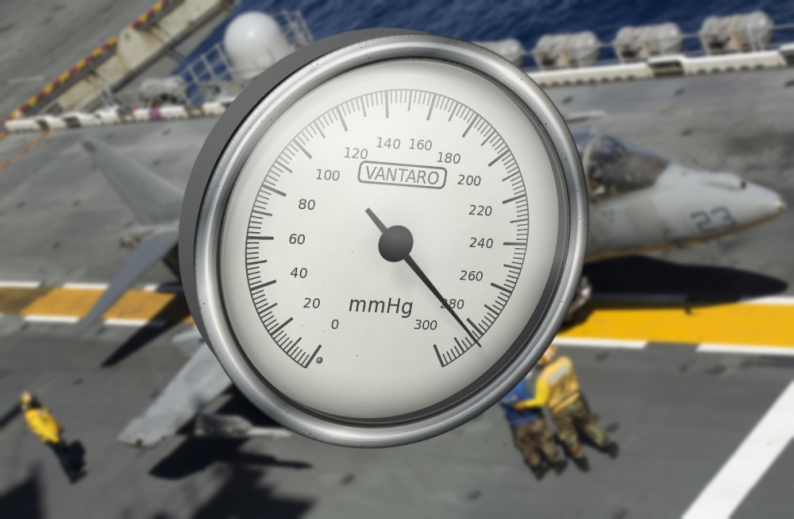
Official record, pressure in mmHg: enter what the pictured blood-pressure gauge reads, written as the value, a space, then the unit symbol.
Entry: 284 mmHg
